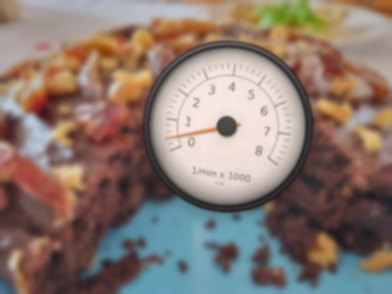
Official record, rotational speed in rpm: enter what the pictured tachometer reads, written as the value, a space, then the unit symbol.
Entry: 400 rpm
